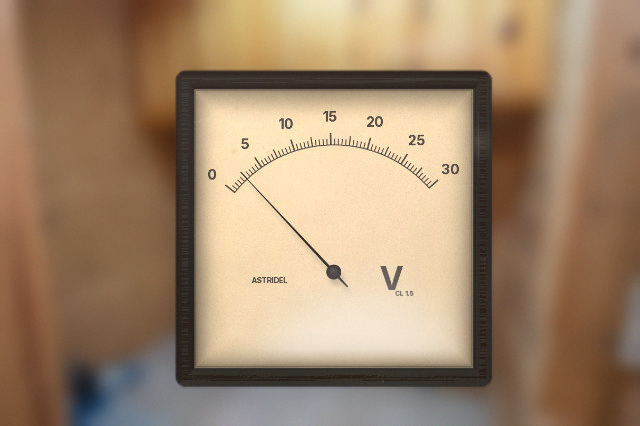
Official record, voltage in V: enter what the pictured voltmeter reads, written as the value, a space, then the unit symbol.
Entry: 2.5 V
